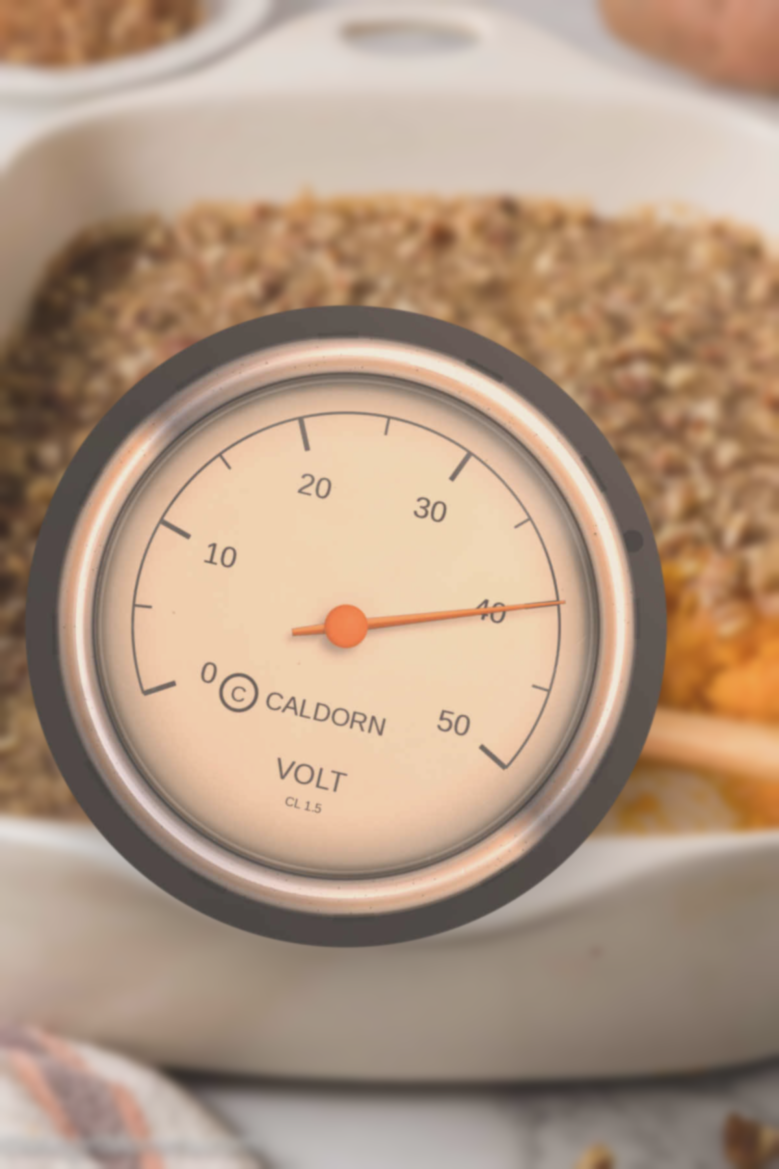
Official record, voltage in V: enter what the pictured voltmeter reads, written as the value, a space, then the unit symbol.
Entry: 40 V
